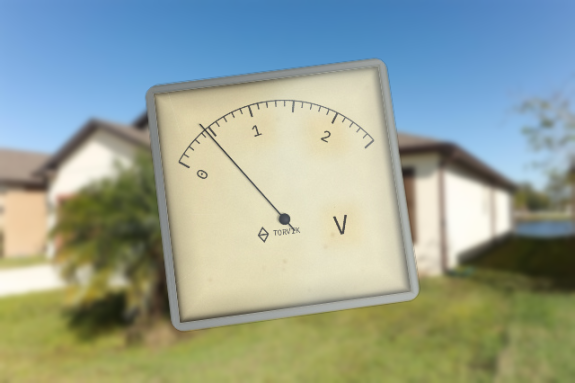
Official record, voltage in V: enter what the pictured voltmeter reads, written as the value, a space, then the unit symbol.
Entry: 0.45 V
